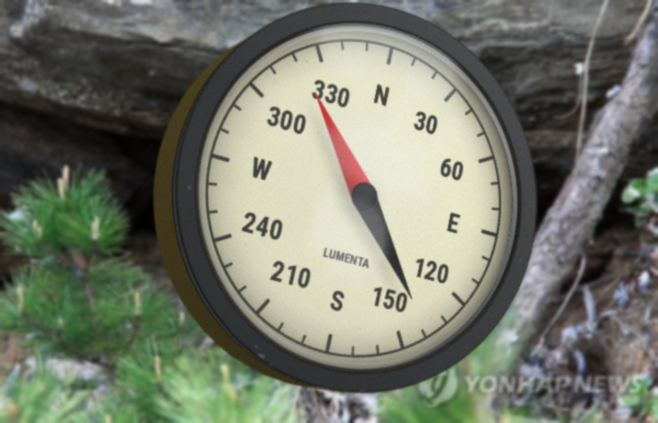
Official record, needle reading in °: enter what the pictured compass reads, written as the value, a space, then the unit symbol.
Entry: 320 °
